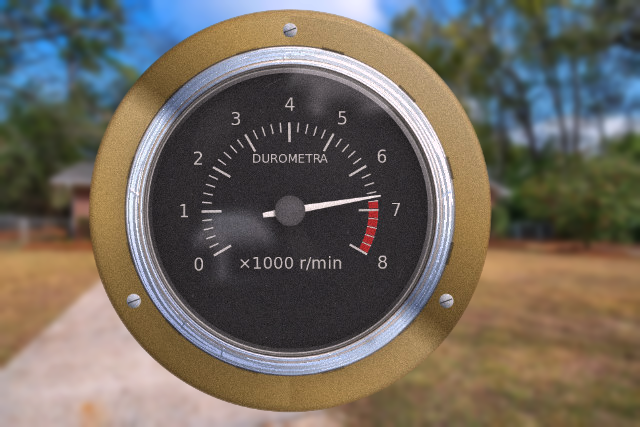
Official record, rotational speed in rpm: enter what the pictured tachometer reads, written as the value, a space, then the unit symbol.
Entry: 6700 rpm
